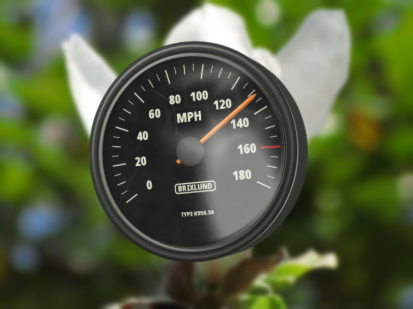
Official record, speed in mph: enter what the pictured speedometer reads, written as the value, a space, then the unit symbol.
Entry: 132.5 mph
